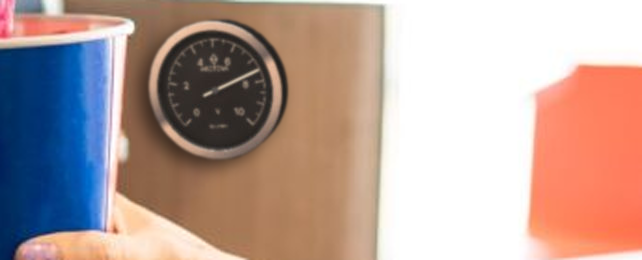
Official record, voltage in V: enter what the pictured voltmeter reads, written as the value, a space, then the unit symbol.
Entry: 7.5 V
